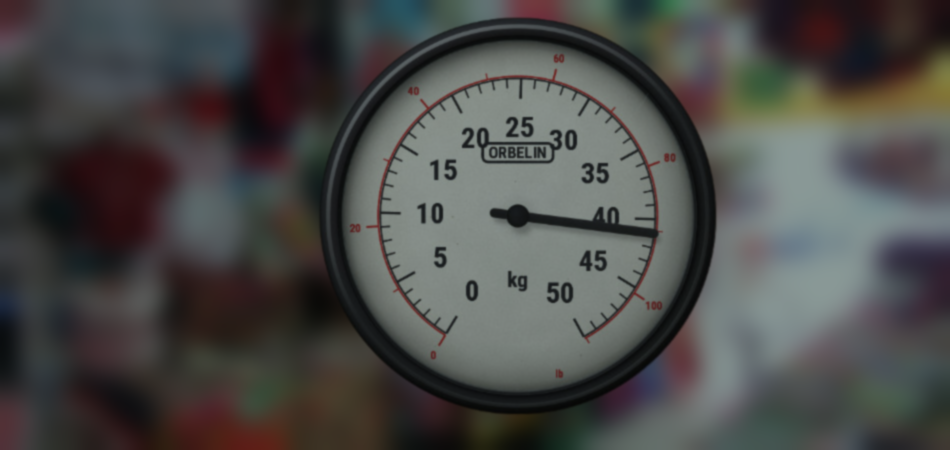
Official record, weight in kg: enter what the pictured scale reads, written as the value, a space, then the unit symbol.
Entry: 41 kg
